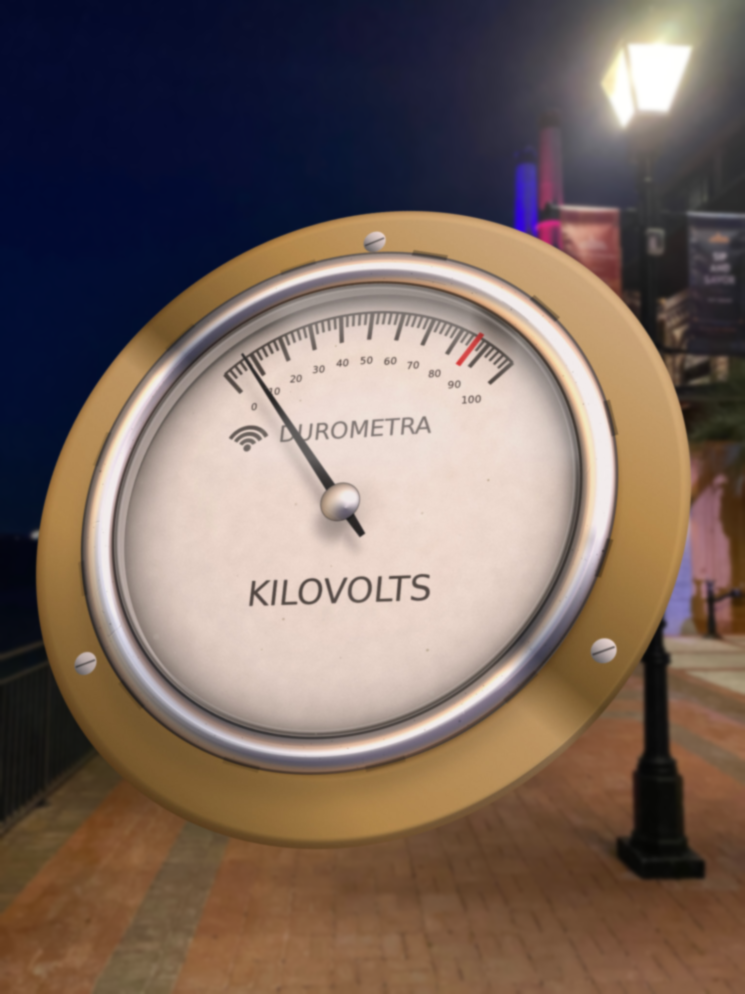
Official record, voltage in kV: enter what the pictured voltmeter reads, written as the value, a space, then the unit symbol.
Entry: 8 kV
